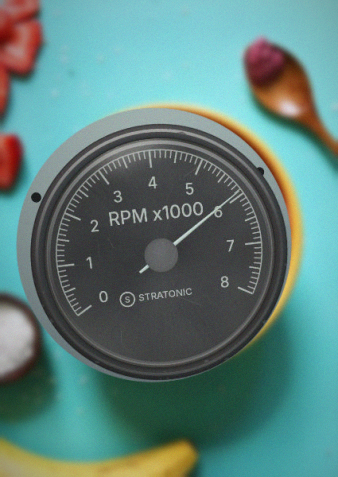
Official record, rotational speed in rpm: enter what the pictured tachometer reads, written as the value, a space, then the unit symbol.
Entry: 5900 rpm
